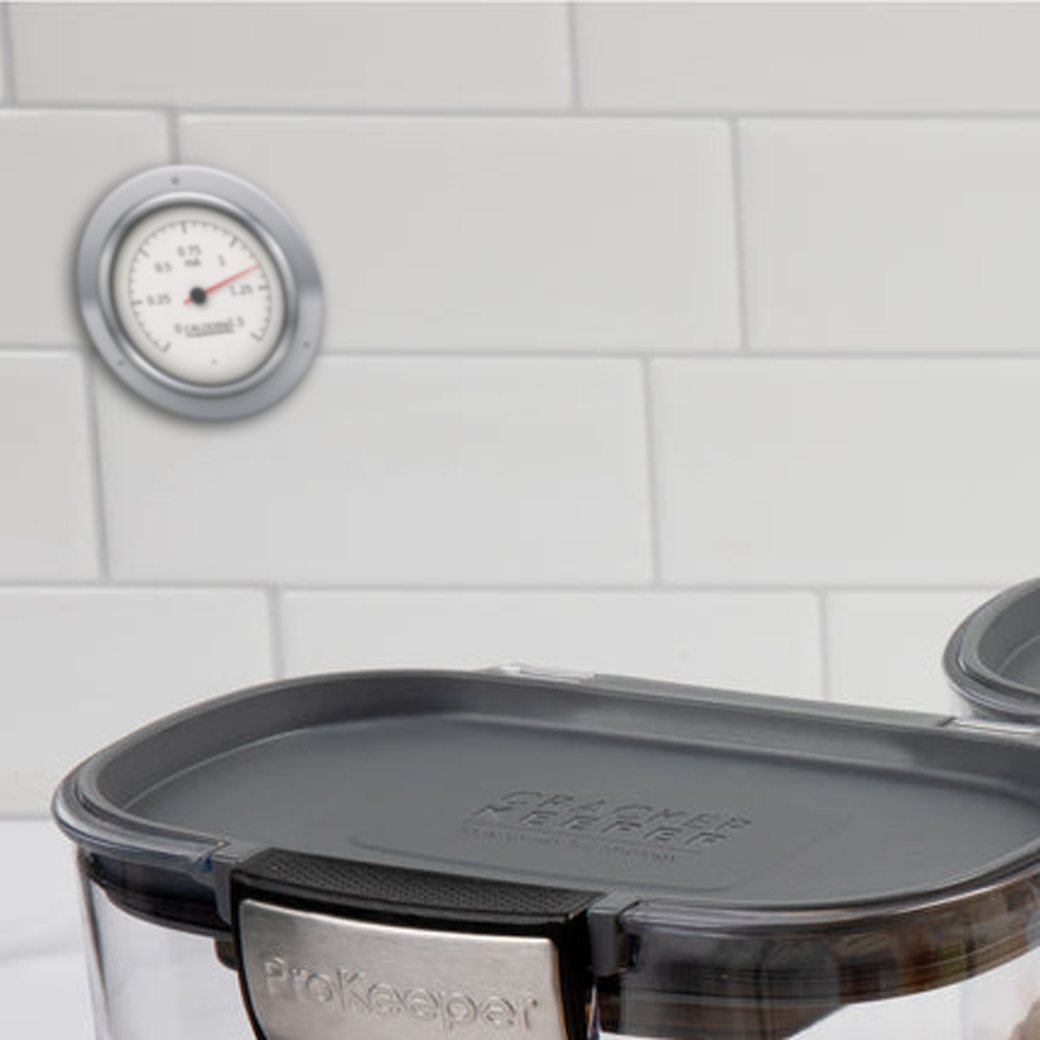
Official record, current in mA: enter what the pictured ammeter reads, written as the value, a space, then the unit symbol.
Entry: 1.15 mA
